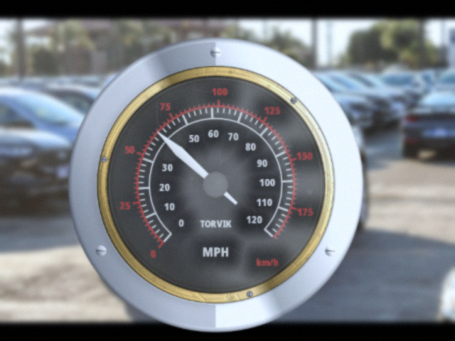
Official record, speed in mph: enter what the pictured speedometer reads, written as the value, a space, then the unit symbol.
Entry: 40 mph
